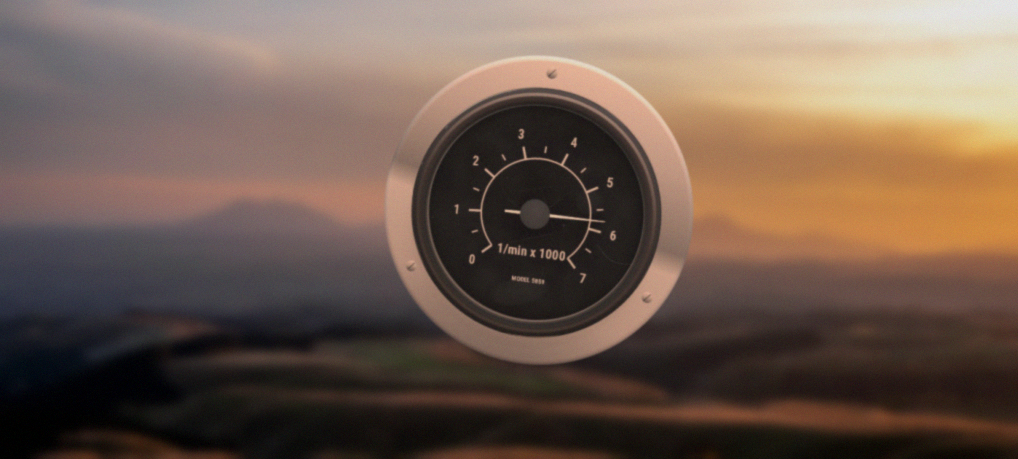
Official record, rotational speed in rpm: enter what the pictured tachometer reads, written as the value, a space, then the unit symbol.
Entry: 5750 rpm
